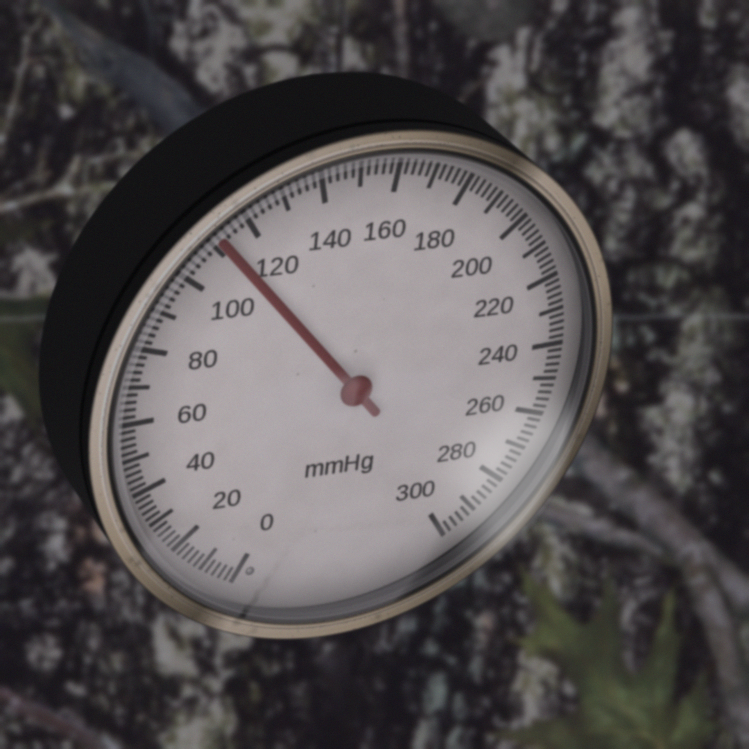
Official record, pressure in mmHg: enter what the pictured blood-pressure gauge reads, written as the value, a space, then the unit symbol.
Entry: 112 mmHg
